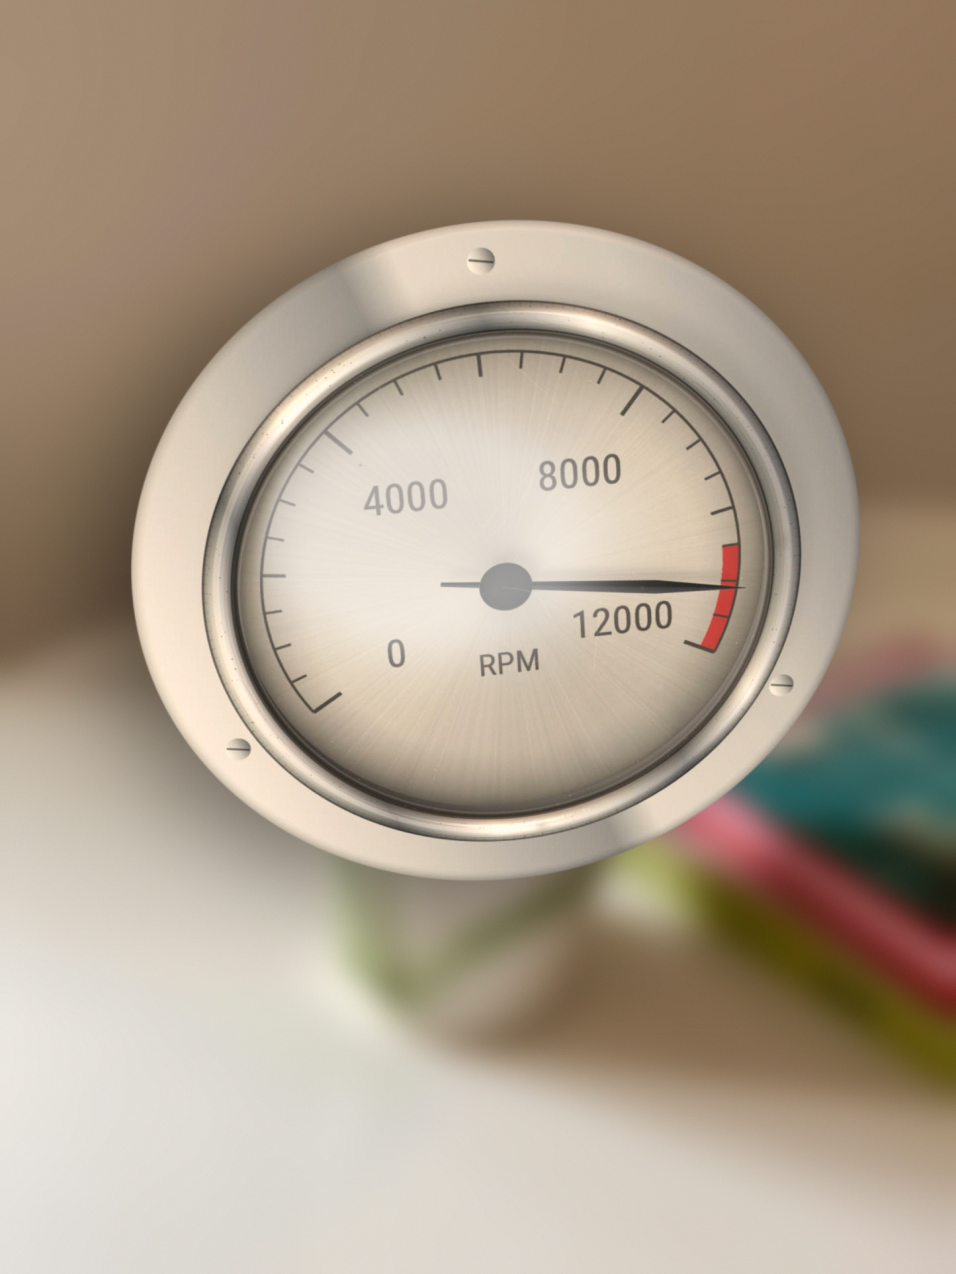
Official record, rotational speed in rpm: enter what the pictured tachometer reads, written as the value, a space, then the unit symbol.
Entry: 11000 rpm
